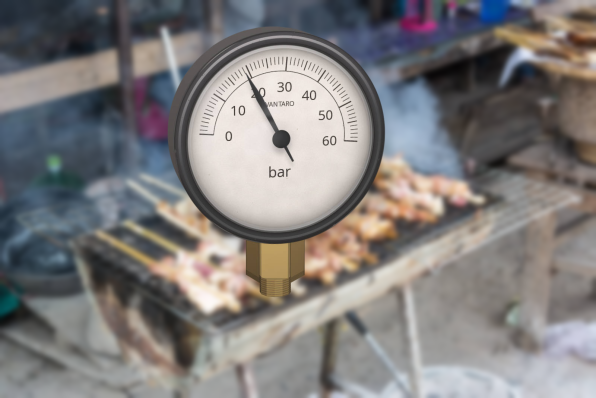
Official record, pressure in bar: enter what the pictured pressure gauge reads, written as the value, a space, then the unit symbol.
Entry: 19 bar
